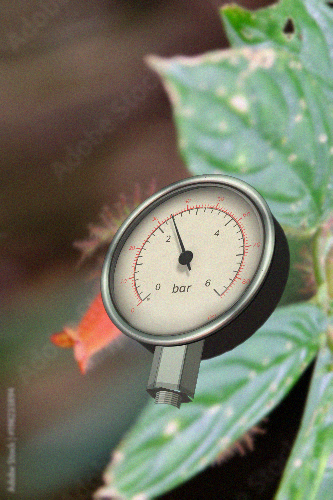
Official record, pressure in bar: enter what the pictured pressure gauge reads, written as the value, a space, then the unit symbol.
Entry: 2.4 bar
